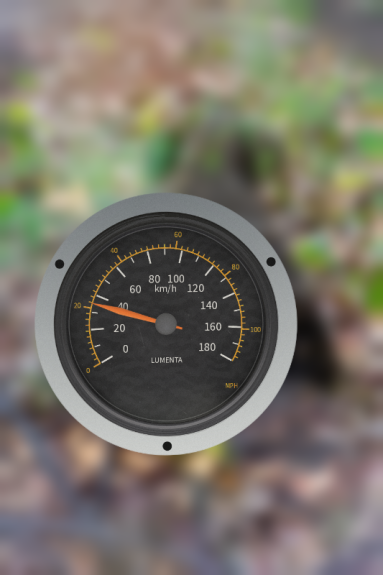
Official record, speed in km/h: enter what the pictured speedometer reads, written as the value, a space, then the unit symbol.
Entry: 35 km/h
